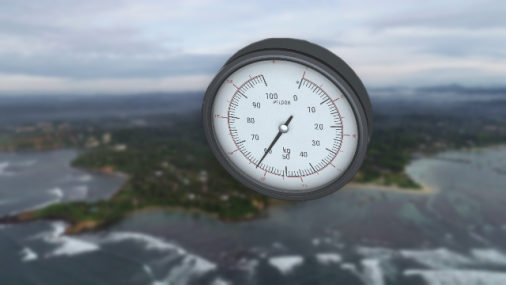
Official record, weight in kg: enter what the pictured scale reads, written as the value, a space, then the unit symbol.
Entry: 60 kg
